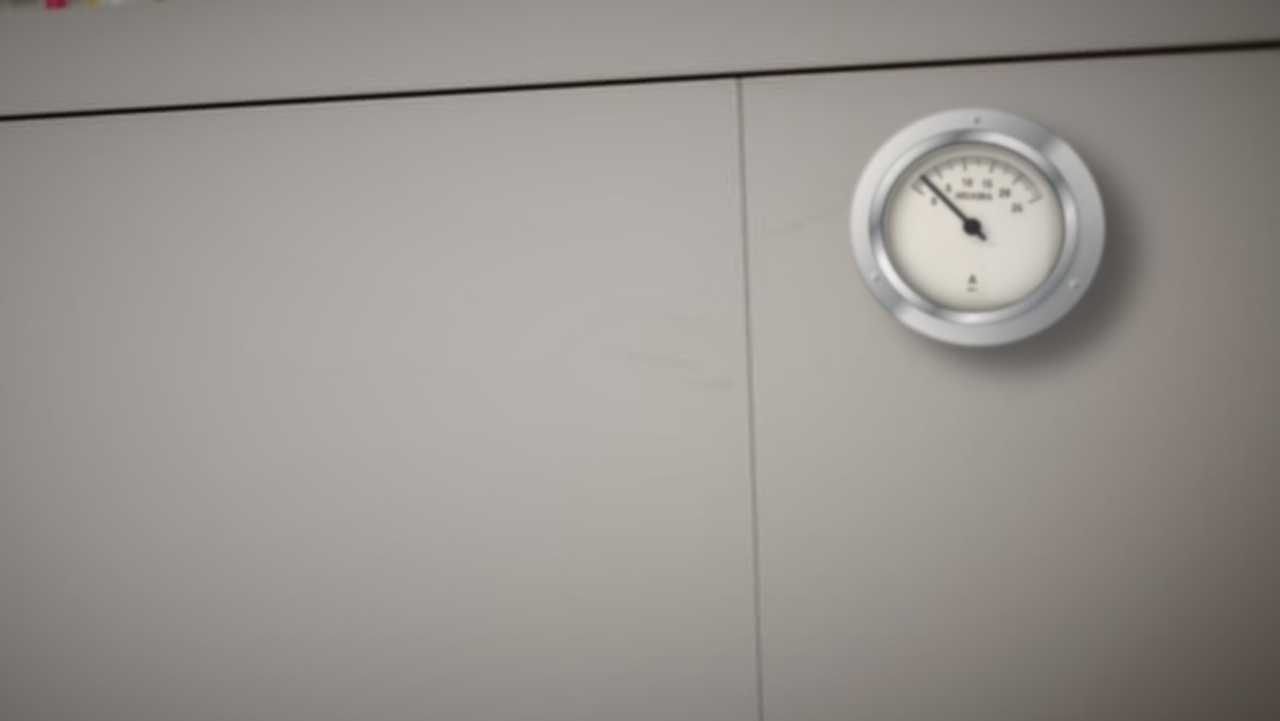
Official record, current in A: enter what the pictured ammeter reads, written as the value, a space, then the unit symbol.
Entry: 2.5 A
